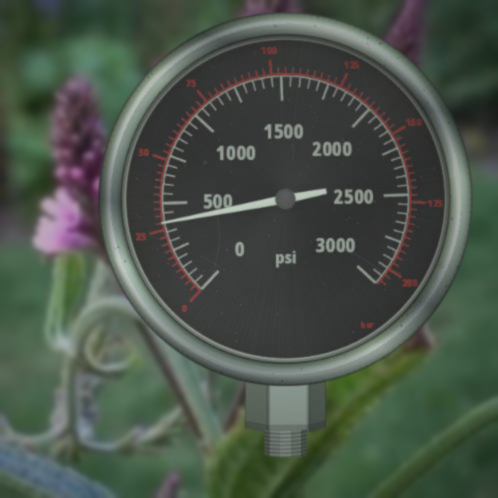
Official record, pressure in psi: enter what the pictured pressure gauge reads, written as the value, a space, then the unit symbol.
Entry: 400 psi
